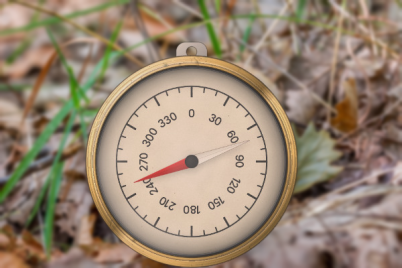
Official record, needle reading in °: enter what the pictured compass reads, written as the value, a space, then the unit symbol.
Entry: 250 °
